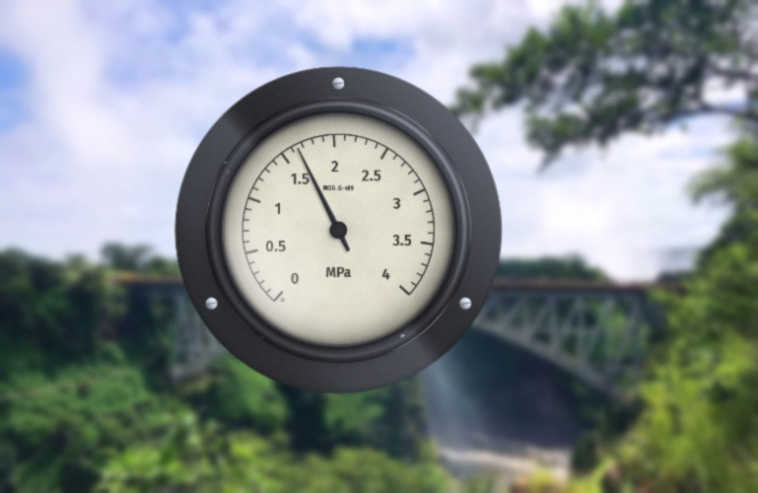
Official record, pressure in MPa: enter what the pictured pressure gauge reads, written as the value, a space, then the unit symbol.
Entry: 1.65 MPa
